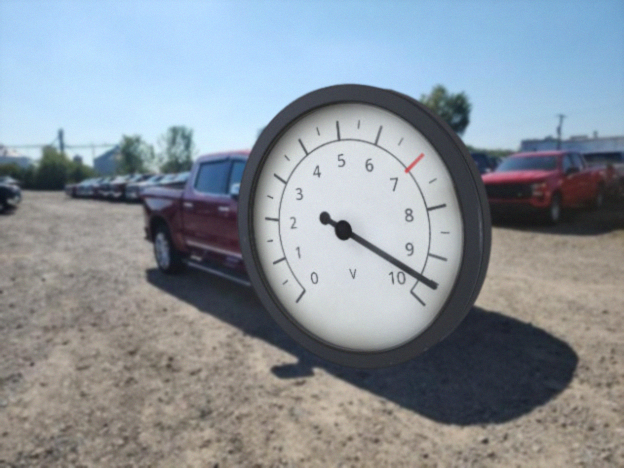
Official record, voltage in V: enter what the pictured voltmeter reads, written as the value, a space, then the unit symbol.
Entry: 9.5 V
